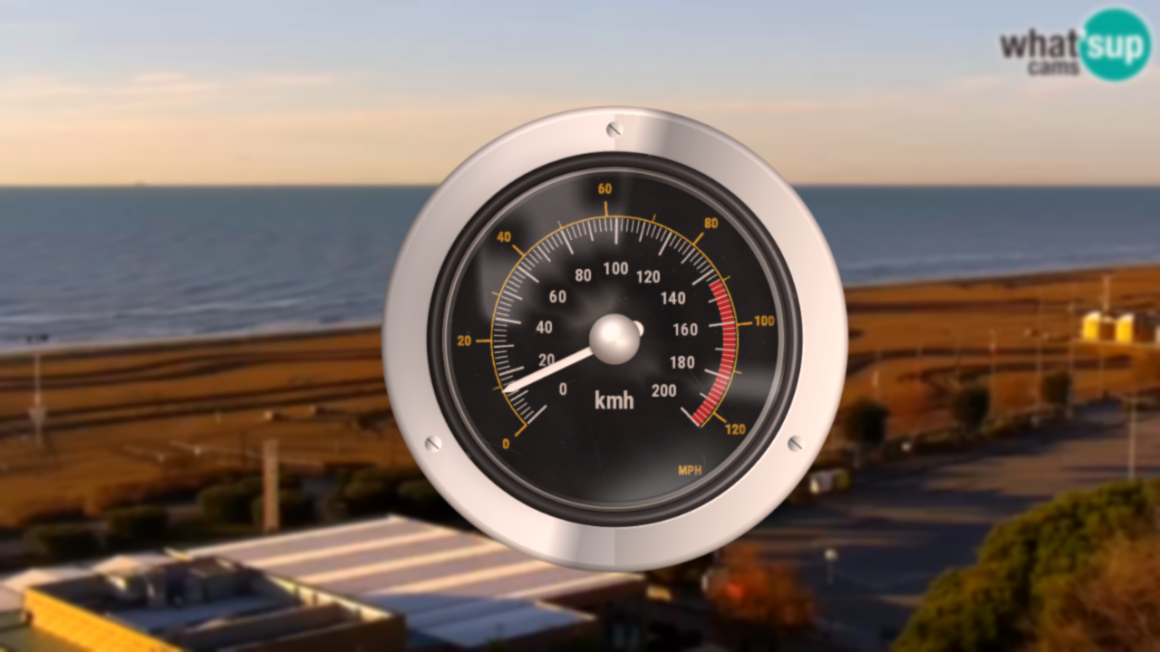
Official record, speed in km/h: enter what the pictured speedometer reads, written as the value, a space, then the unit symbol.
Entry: 14 km/h
